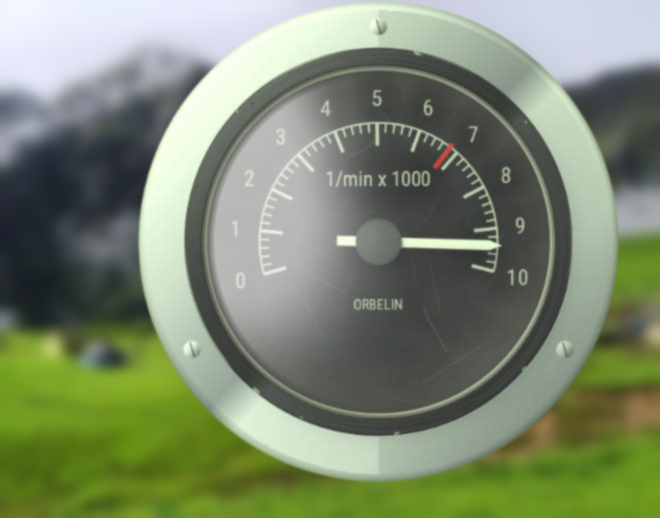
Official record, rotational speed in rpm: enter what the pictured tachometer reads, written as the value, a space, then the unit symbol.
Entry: 9400 rpm
